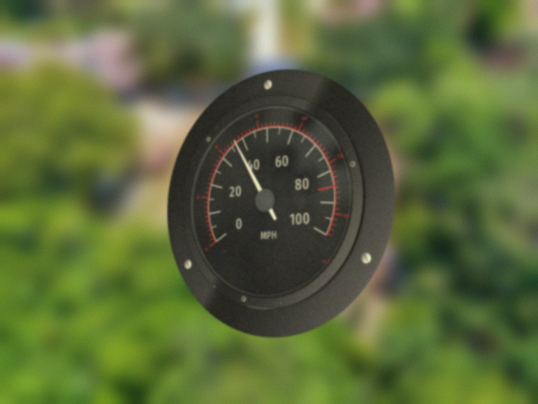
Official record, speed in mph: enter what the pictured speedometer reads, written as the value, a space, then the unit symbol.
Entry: 37.5 mph
